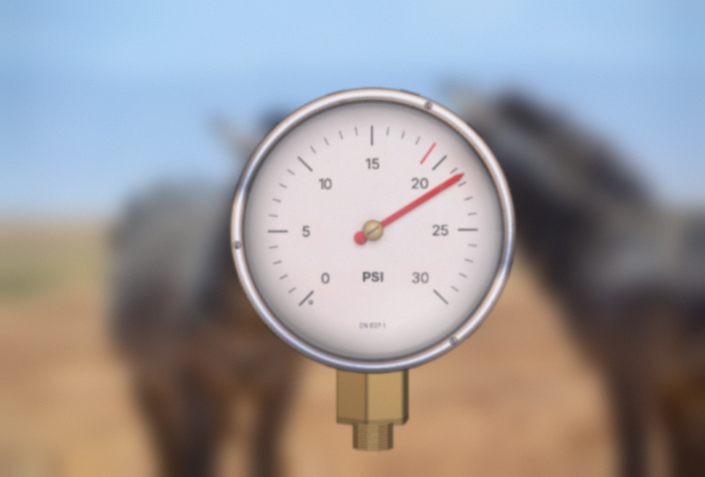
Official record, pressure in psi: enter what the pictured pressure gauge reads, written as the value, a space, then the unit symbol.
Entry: 21.5 psi
